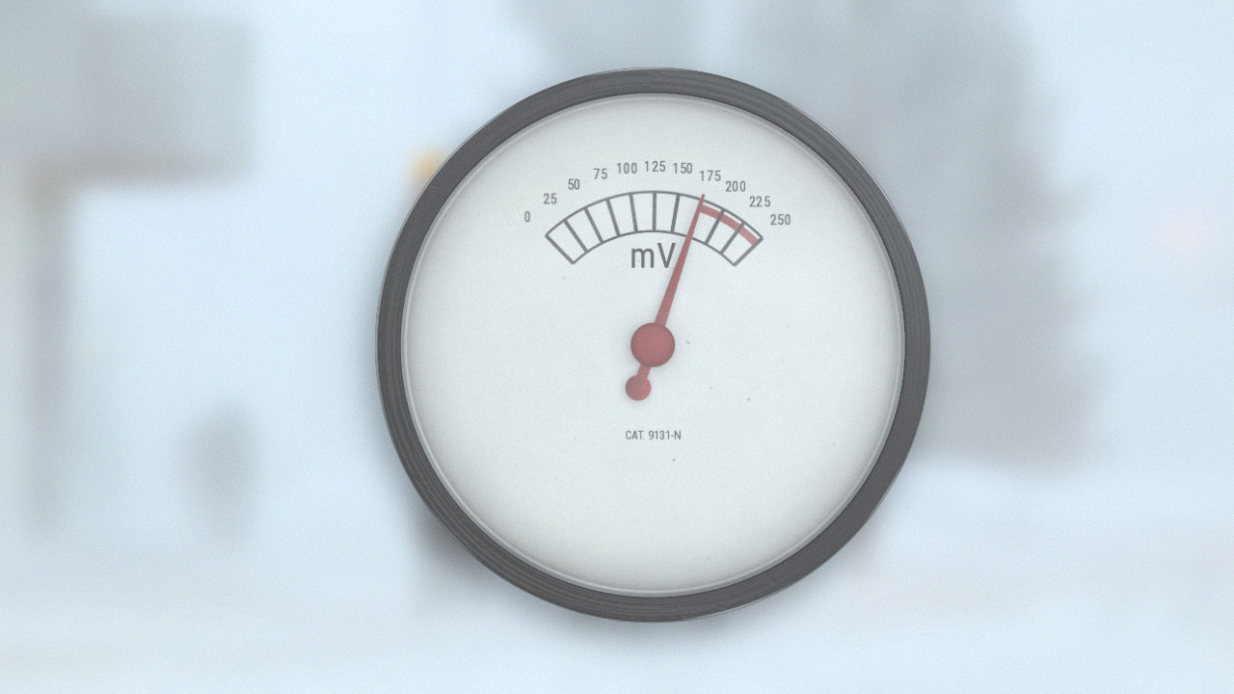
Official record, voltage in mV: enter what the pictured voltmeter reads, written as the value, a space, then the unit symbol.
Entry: 175 mV
